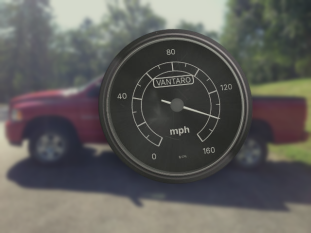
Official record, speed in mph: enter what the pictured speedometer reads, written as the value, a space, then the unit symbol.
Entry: 140 mph
